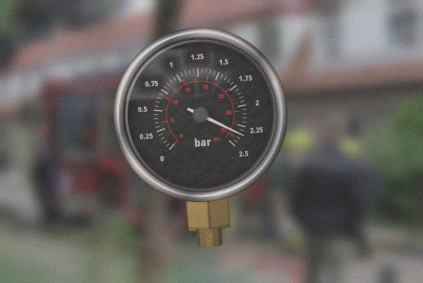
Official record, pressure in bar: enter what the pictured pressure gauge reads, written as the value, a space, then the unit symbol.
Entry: 2.35 bar
